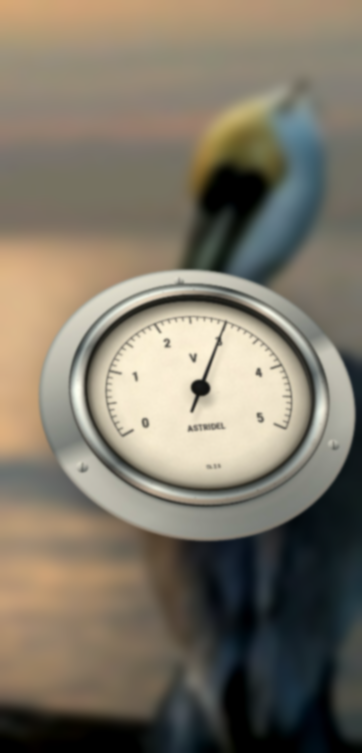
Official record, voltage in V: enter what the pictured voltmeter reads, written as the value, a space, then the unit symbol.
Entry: 3 V
